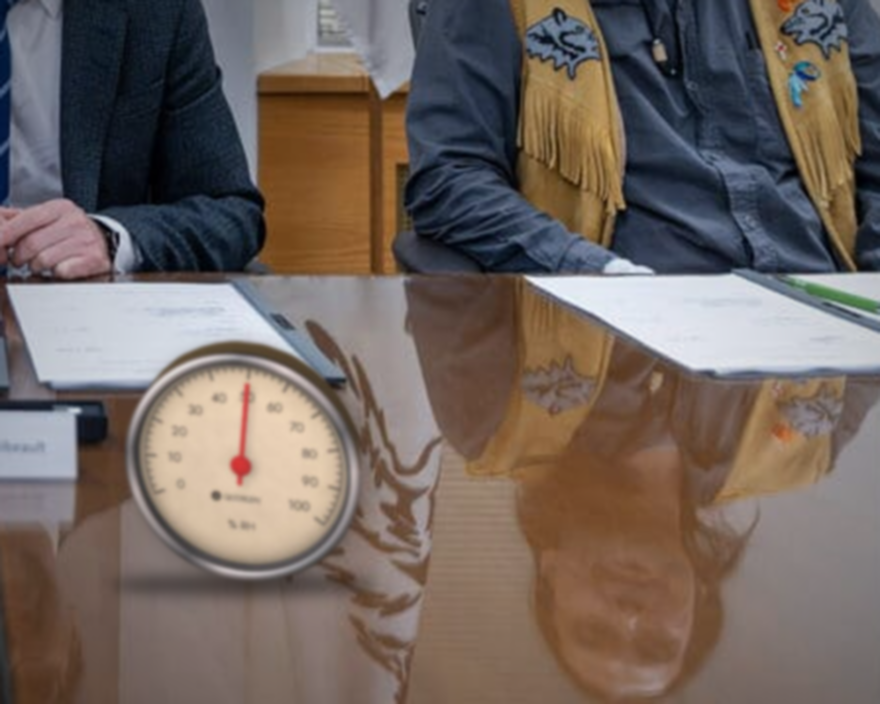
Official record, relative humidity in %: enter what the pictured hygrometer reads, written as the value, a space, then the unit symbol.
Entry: 50 %
